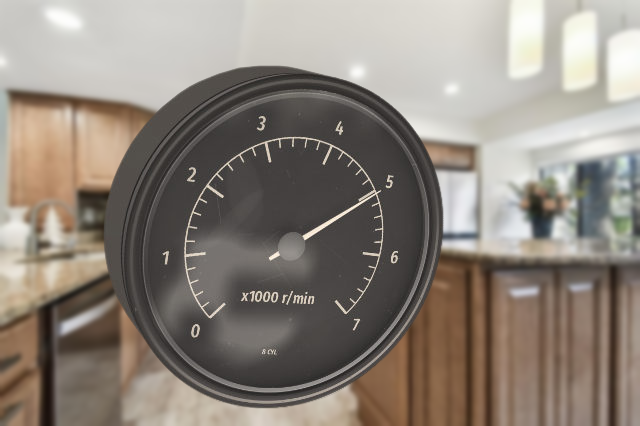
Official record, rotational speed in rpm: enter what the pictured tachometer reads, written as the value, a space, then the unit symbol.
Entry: 5000 rpm
